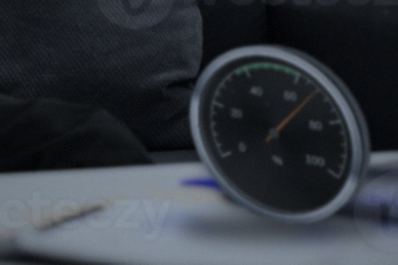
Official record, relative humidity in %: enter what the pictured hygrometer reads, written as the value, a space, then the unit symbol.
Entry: 68 %
